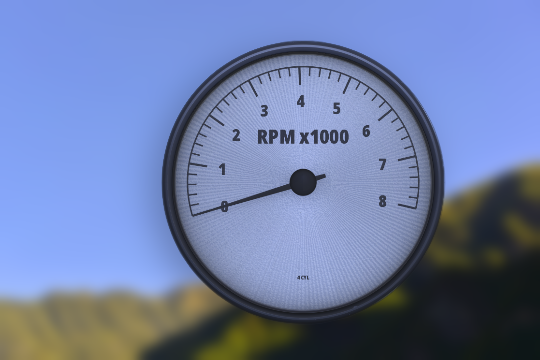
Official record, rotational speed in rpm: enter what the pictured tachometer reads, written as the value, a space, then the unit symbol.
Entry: 0 rpm
